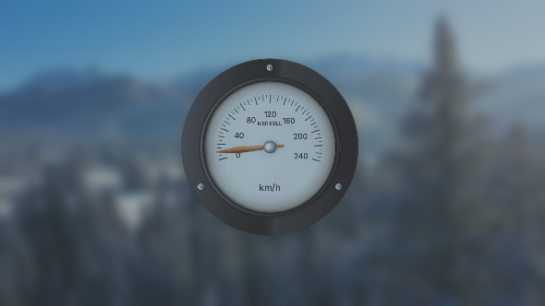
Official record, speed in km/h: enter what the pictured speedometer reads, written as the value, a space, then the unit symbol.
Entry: 10 km/h
